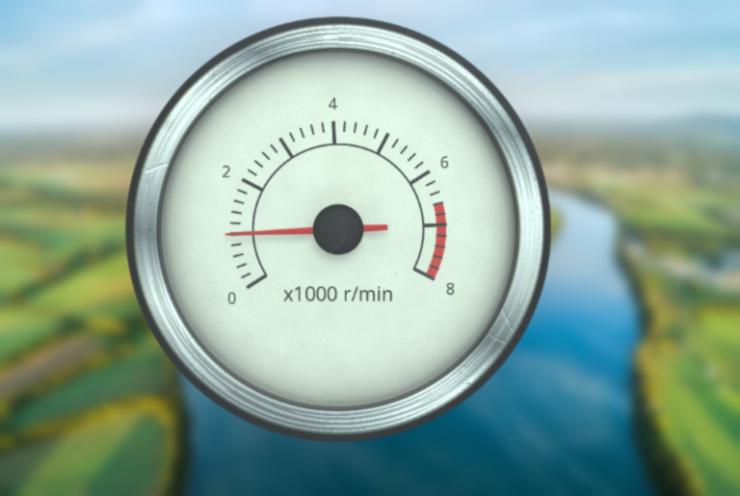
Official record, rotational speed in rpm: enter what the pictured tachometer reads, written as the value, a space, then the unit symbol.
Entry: 1000 rpm
